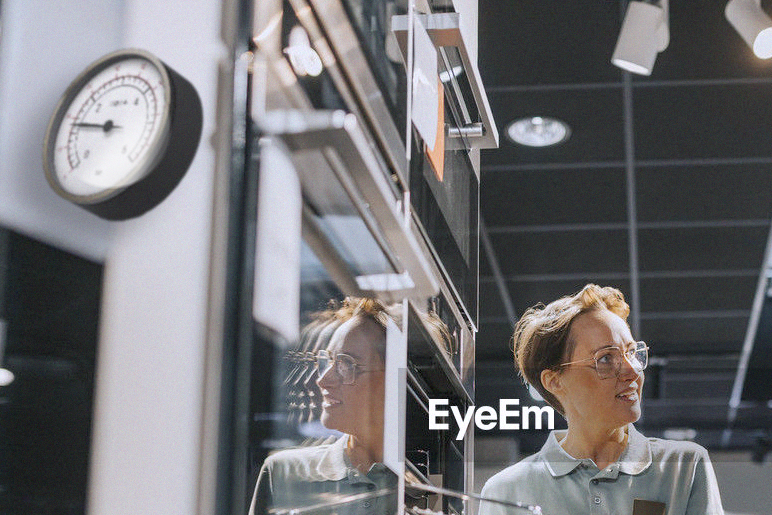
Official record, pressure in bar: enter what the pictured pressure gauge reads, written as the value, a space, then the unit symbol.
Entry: 1.2 bar
